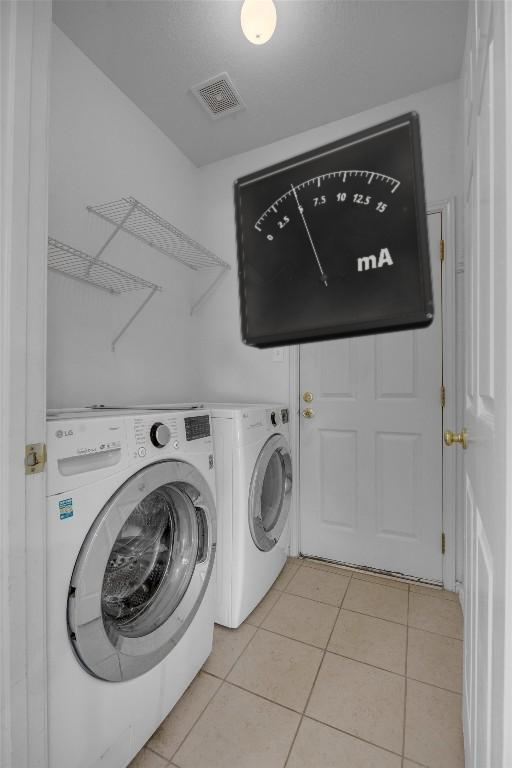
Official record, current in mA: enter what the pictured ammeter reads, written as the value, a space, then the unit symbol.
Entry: 5 mA
